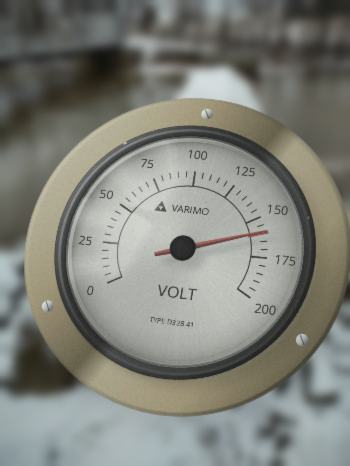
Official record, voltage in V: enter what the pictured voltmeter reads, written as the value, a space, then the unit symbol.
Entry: 160 V
